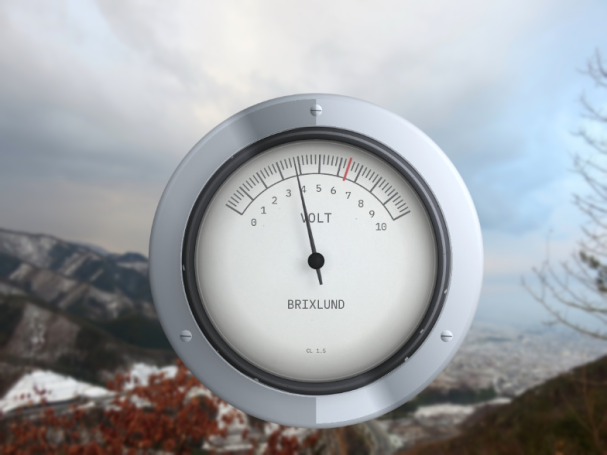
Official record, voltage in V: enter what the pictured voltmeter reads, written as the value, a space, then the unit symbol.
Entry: 3.8 V
